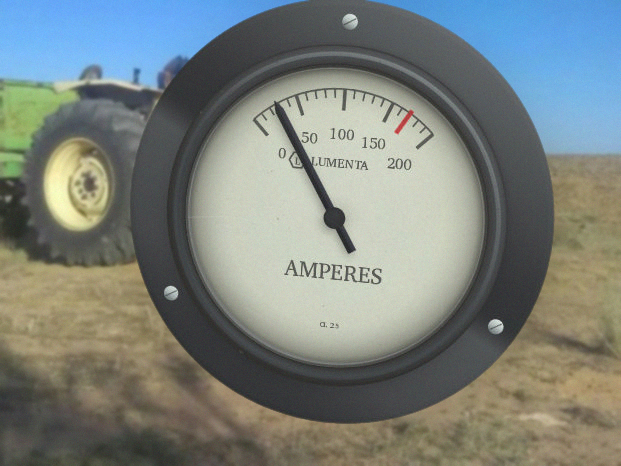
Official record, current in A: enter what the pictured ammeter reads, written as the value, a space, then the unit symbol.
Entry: 30 A
